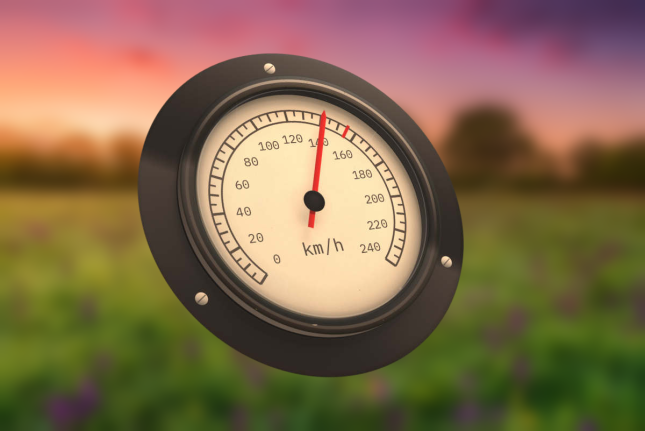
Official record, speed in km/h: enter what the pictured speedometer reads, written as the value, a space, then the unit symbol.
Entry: 140 km/h
